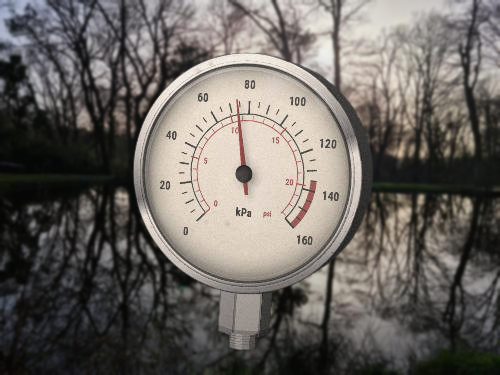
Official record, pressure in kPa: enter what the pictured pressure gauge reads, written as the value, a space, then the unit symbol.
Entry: 75 kPa
